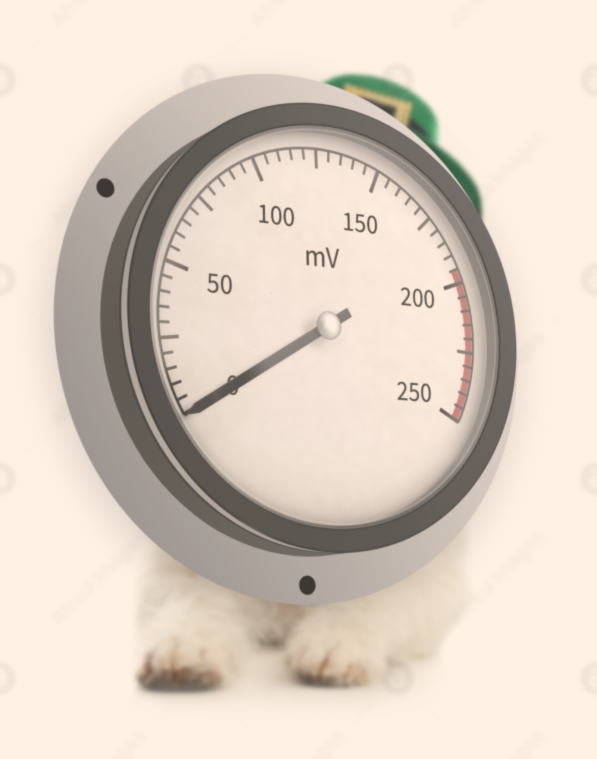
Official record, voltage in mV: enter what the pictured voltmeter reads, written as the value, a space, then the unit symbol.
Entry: 0 mV
